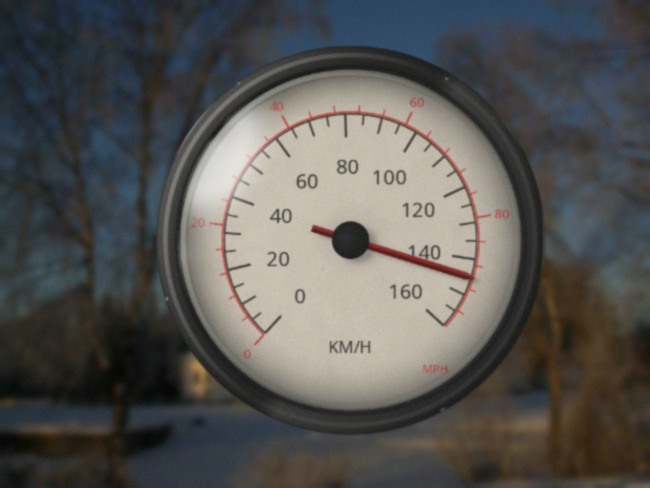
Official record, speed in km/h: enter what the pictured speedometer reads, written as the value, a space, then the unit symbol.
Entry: 145 km/h
